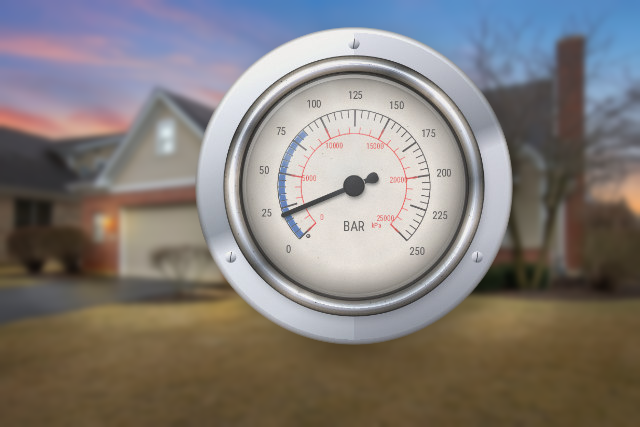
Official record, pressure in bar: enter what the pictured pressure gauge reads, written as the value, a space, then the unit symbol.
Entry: 20 bar
